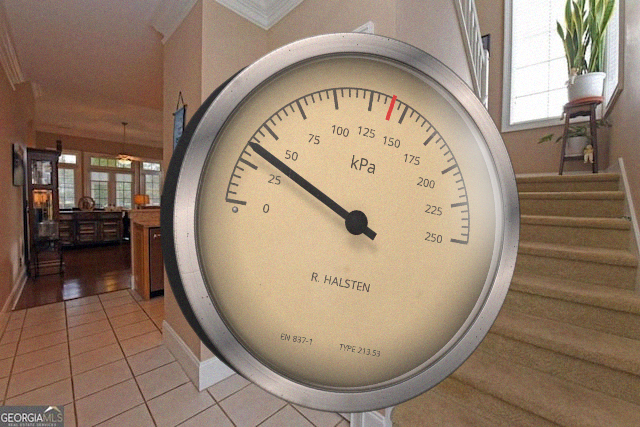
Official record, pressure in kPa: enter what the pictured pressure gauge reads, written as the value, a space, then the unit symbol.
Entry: 35 kPa
